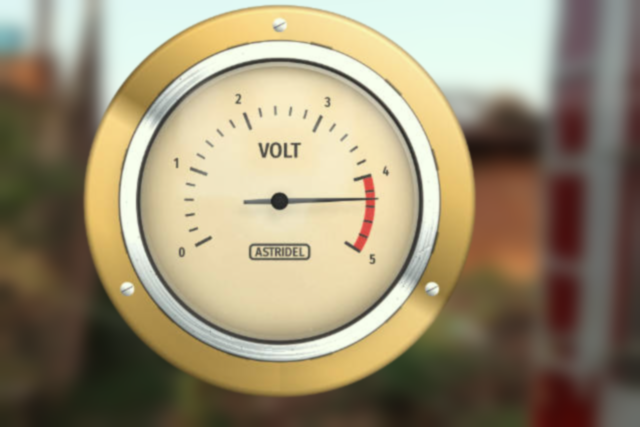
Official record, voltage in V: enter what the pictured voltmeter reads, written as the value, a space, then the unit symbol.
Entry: 4.3 V
